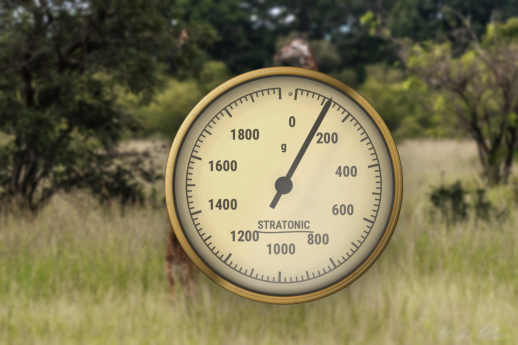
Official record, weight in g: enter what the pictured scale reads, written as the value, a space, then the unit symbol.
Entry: 120 g
